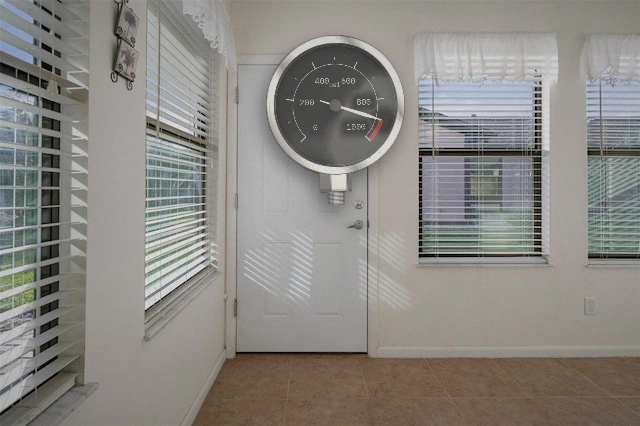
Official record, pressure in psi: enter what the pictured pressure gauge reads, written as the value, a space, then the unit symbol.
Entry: 900 psi
